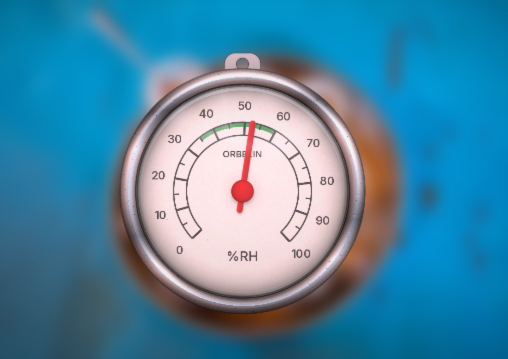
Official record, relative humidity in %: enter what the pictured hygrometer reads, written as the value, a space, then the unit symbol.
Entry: 52.5 %
